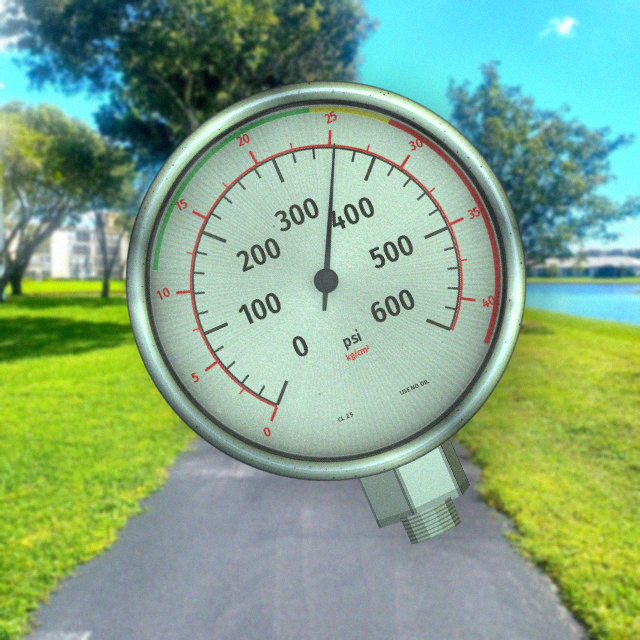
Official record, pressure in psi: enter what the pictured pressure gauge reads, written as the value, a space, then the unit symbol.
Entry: 360 psi
